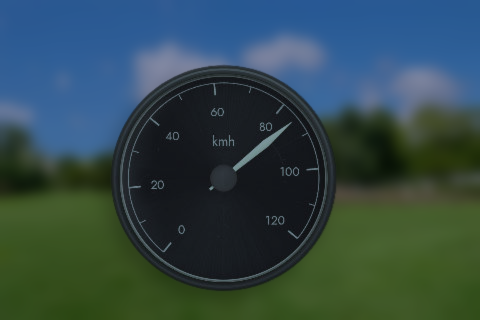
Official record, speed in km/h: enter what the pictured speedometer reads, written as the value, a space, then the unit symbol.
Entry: 85 km/h
